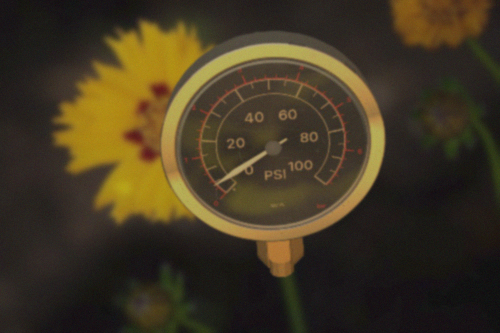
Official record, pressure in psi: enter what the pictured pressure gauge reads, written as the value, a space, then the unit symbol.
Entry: 5 psi
